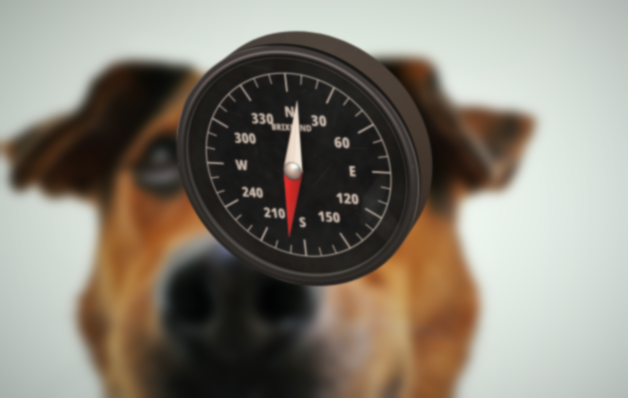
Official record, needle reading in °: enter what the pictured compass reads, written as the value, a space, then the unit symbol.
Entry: 190 °
